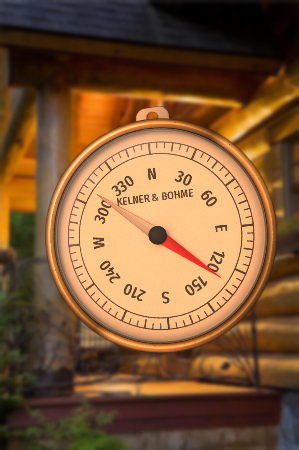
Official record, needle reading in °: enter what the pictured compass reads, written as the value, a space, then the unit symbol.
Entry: 130 °
